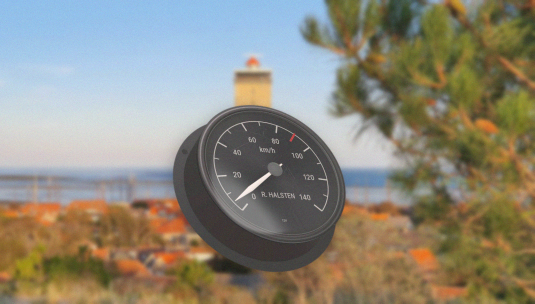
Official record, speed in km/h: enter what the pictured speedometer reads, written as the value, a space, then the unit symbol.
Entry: 5 km/h
